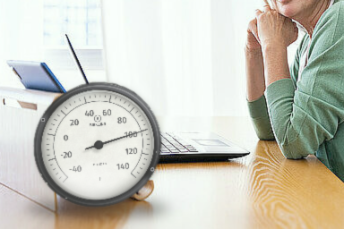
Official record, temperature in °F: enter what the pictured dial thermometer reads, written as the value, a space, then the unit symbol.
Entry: 100 °F
